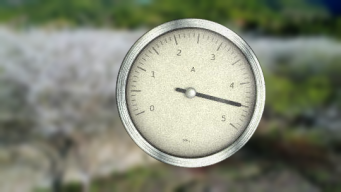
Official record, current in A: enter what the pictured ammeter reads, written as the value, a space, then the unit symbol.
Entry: 4.5 A
